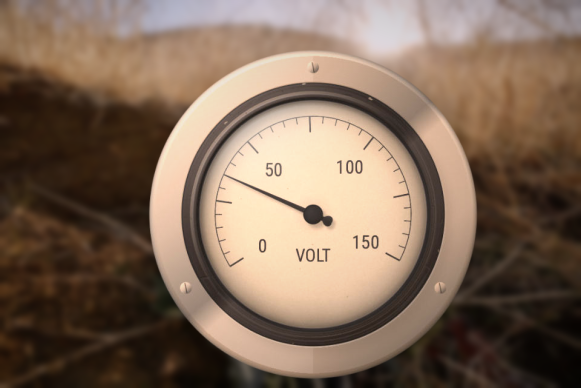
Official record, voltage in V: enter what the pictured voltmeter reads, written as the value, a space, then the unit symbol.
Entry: 35 V
